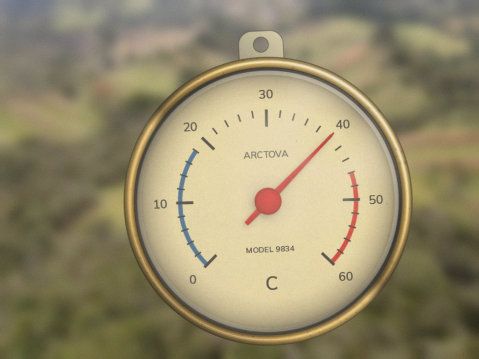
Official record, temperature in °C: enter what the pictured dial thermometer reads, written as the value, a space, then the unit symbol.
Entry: 40 °C
